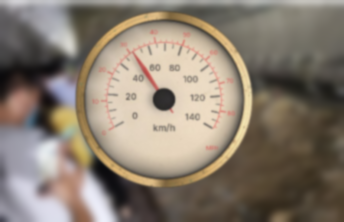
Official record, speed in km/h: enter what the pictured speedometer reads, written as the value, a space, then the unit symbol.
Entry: 50 km/h
